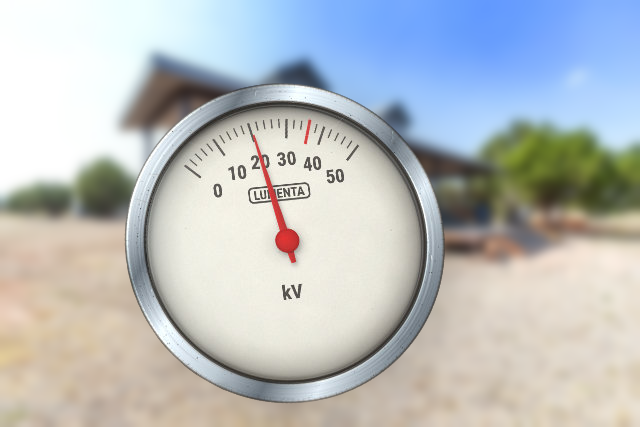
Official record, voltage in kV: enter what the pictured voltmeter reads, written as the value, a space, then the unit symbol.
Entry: 20 kV
